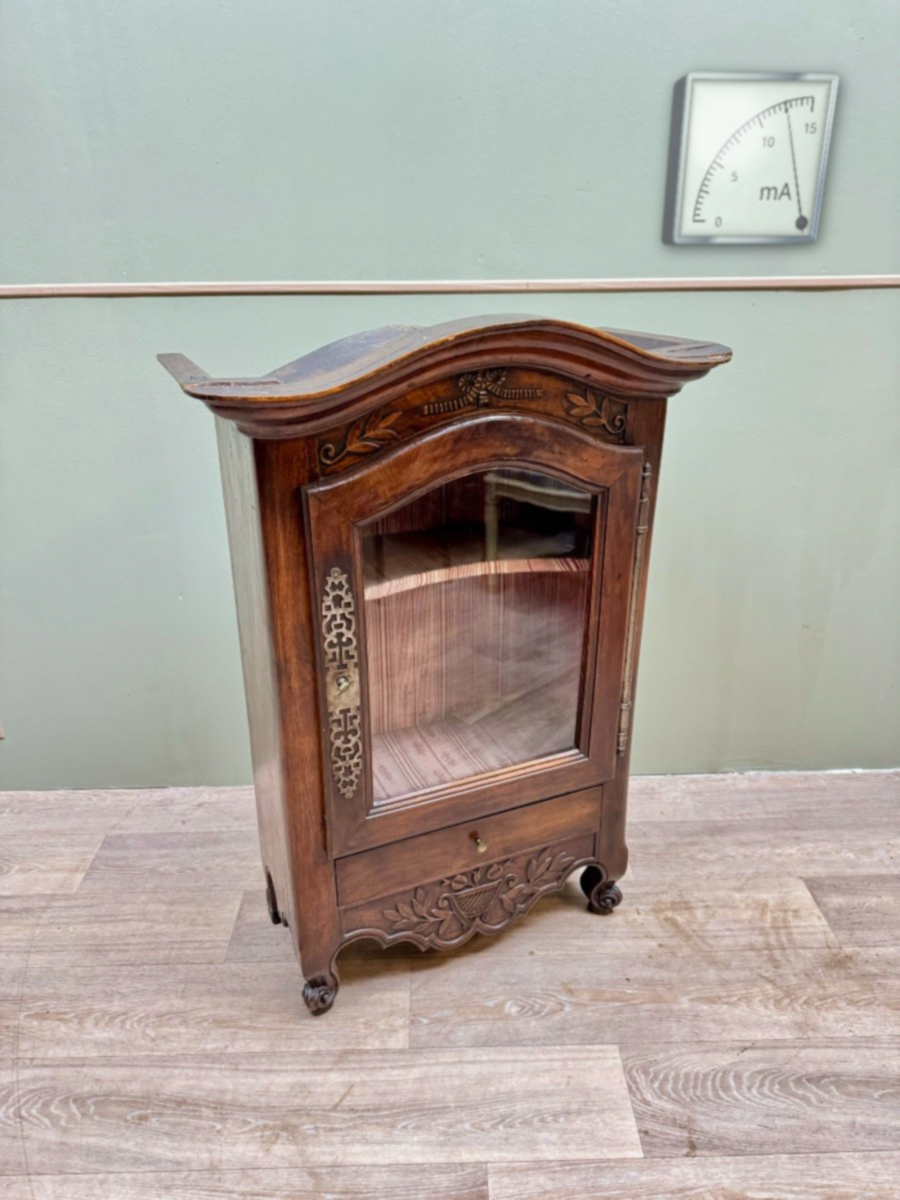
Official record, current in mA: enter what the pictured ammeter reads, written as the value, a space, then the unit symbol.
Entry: 12.5 mA
